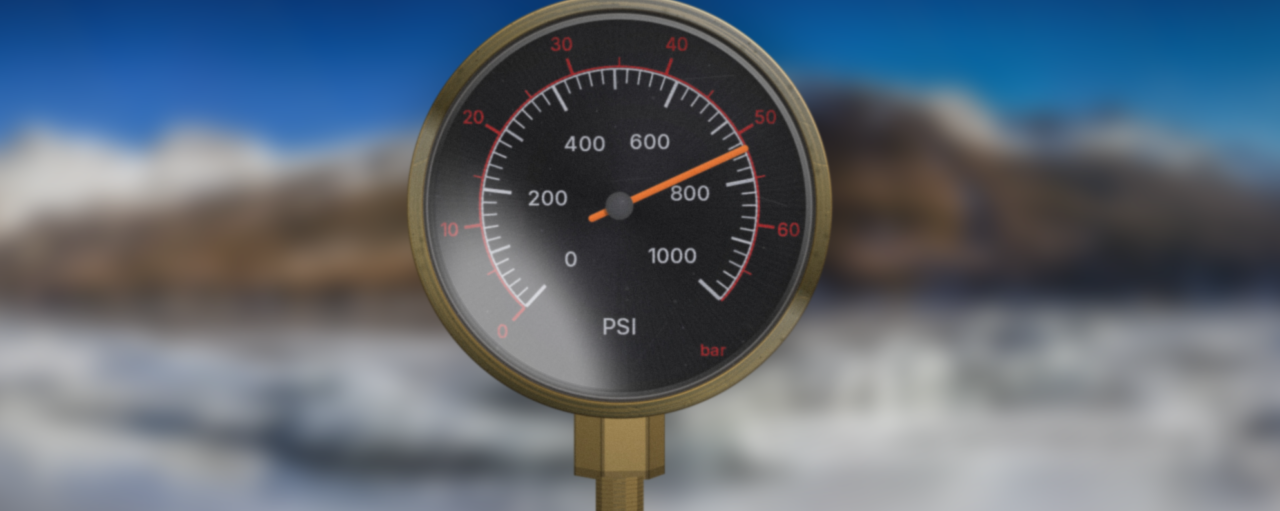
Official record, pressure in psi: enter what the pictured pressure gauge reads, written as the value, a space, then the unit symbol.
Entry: 750 psi
